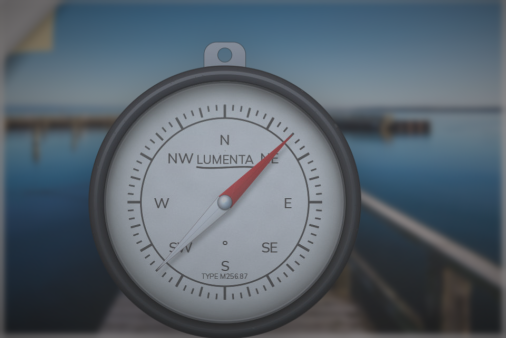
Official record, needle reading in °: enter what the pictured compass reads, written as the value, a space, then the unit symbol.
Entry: 45 °
